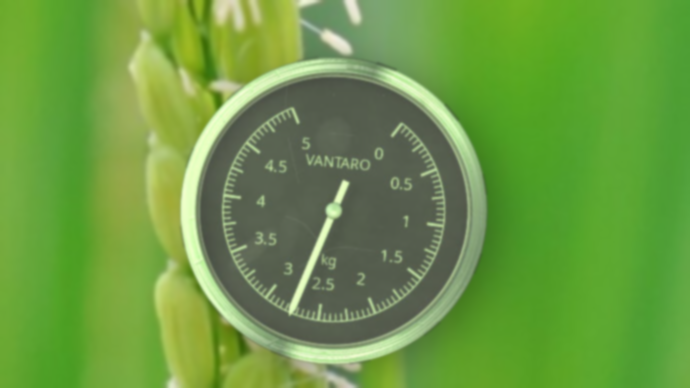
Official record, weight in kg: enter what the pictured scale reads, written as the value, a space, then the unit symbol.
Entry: 2.75 kg
